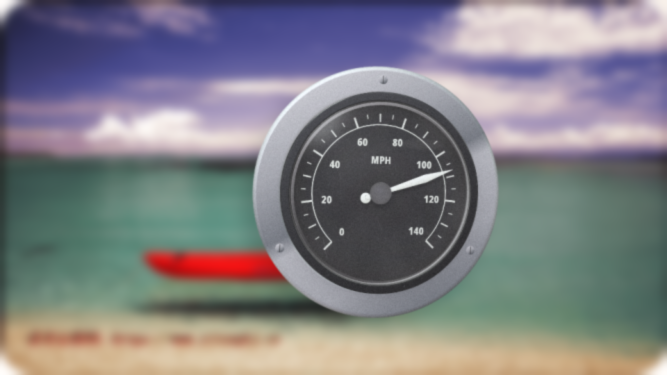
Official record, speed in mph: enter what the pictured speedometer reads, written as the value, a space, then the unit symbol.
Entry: 107.5 mph
